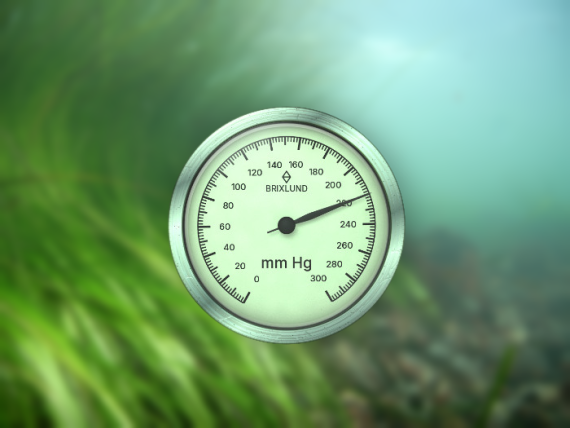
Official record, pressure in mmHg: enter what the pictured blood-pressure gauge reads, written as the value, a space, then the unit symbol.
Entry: 220 mmHg
